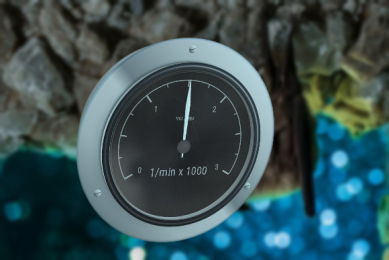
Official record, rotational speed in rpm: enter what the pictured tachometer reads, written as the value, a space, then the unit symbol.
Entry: 1500 rpm
